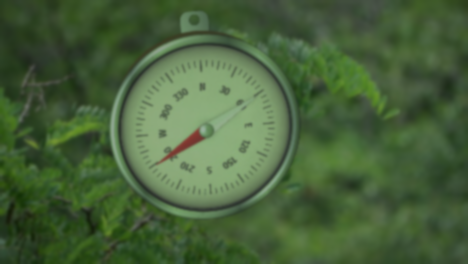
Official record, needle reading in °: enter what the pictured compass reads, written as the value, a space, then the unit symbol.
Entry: 240 °
